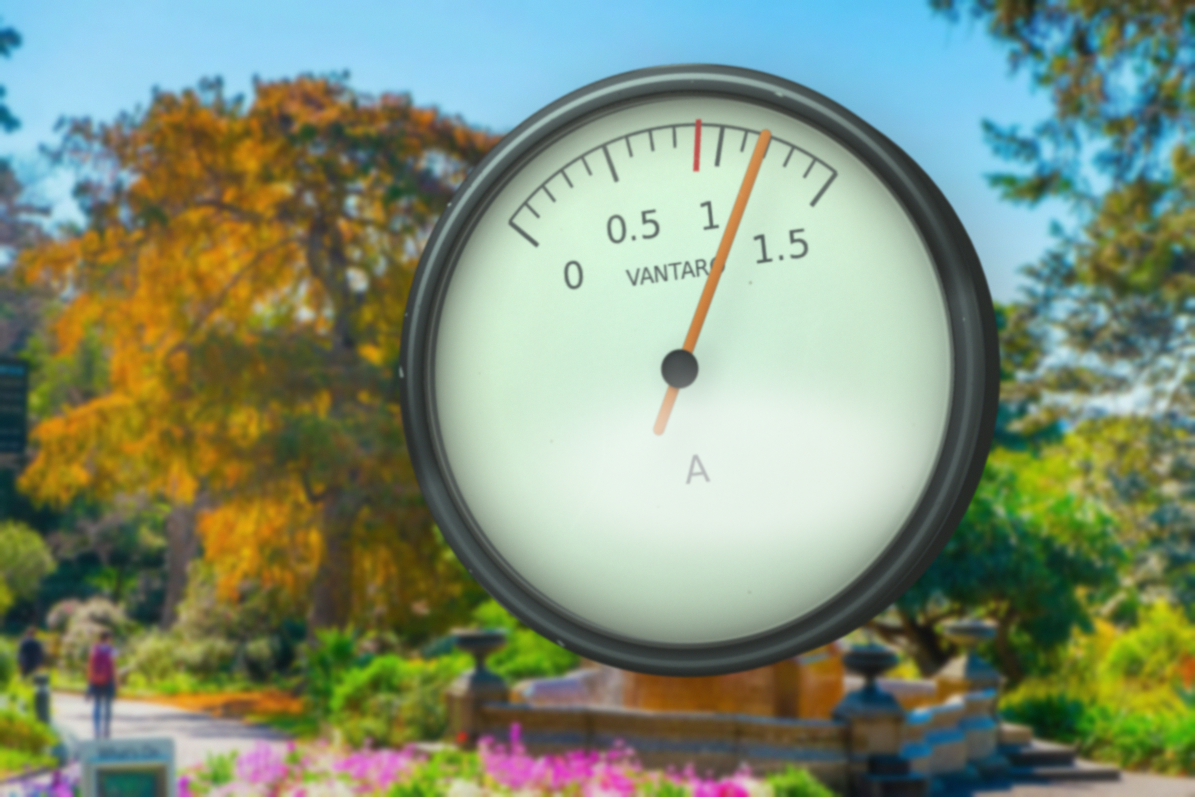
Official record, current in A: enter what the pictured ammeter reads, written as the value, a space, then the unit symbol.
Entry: 1.2 A
